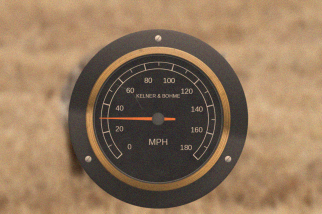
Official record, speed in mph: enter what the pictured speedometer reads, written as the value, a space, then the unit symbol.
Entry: 30 mph
